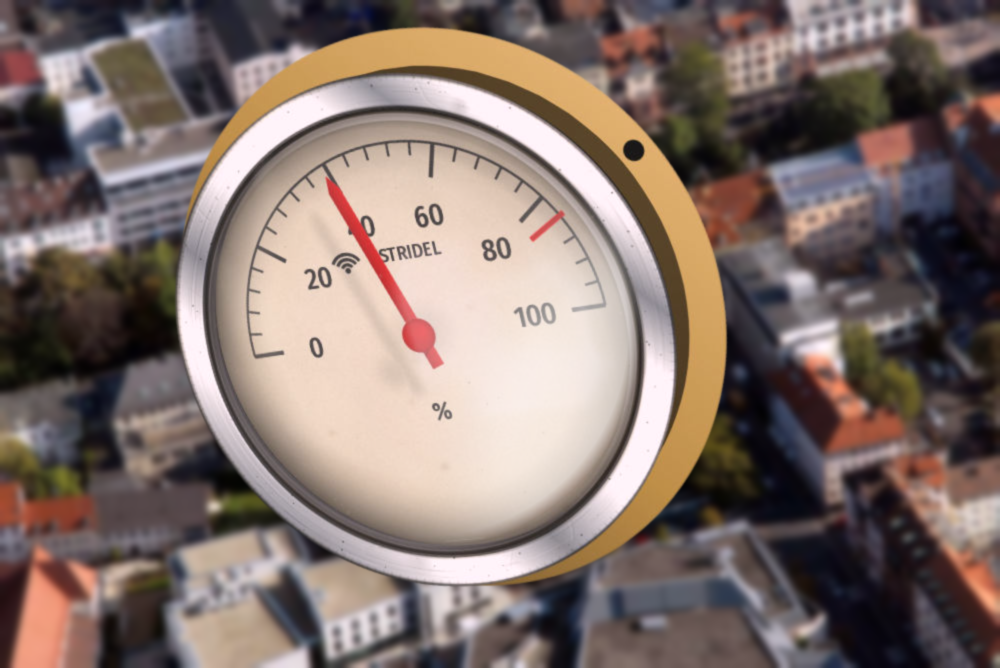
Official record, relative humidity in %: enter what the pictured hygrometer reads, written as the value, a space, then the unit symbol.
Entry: 40 %
